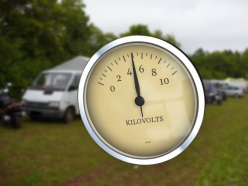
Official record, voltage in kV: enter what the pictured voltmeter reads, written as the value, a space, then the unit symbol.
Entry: 5 kV
